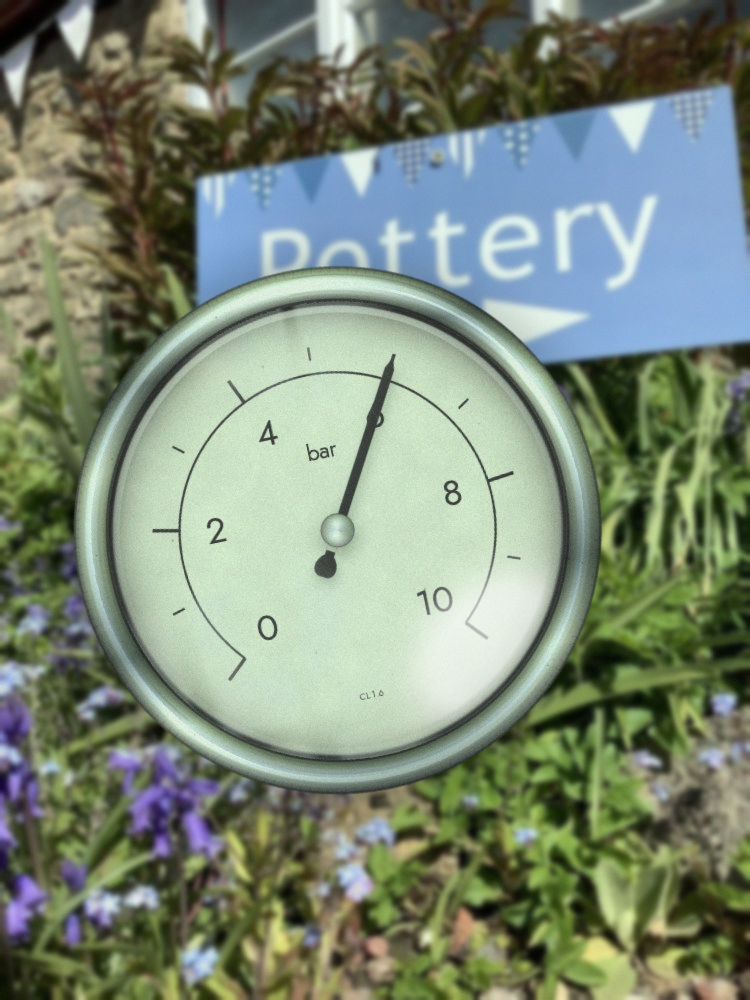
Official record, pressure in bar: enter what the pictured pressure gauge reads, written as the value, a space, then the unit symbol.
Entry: 6 bar
